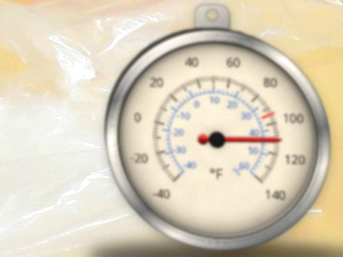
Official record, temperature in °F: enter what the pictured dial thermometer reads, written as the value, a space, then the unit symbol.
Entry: 110 °F
